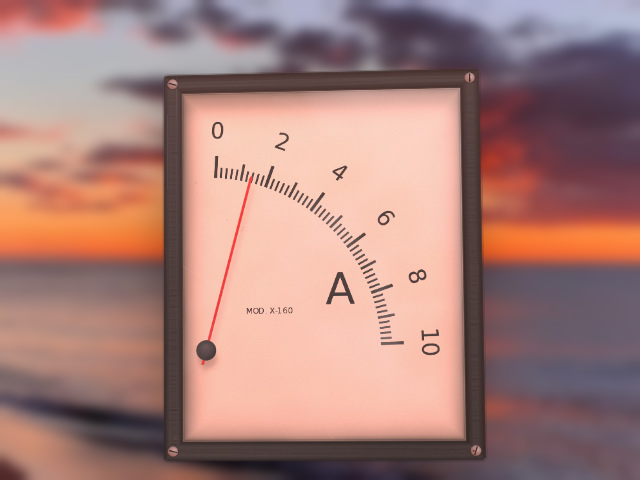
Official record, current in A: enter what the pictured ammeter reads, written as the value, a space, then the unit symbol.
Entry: 1.4 A
